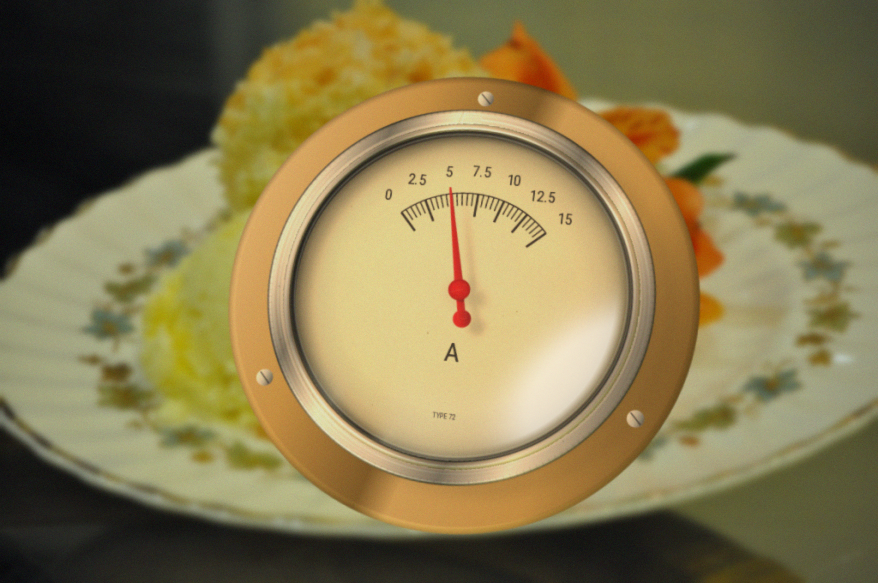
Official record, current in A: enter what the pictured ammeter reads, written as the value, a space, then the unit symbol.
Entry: 5 A
